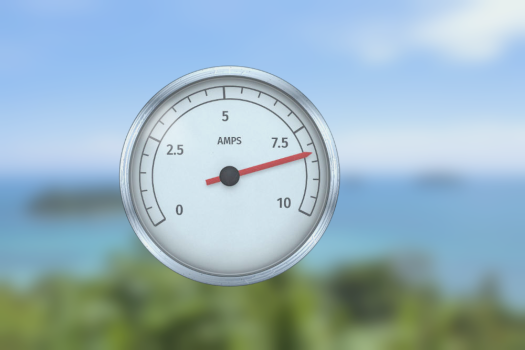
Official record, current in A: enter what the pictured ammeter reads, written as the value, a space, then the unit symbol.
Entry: 8.25 A
